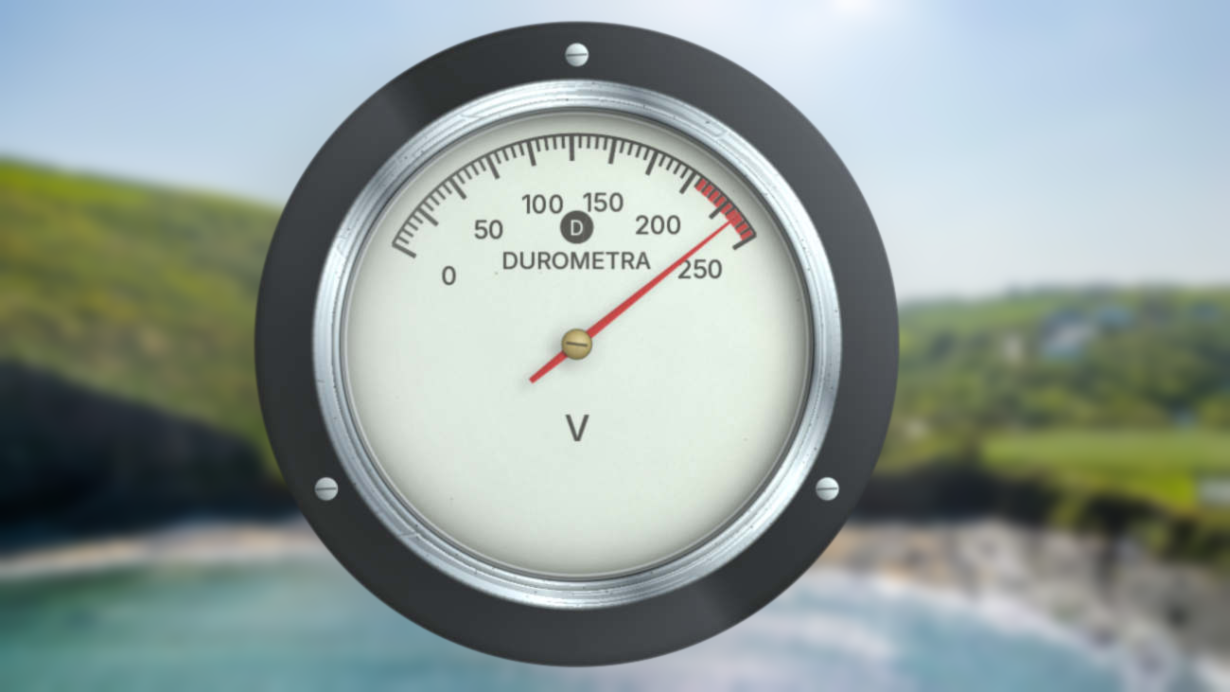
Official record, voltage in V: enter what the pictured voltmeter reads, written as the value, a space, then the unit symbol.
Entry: 235 V
